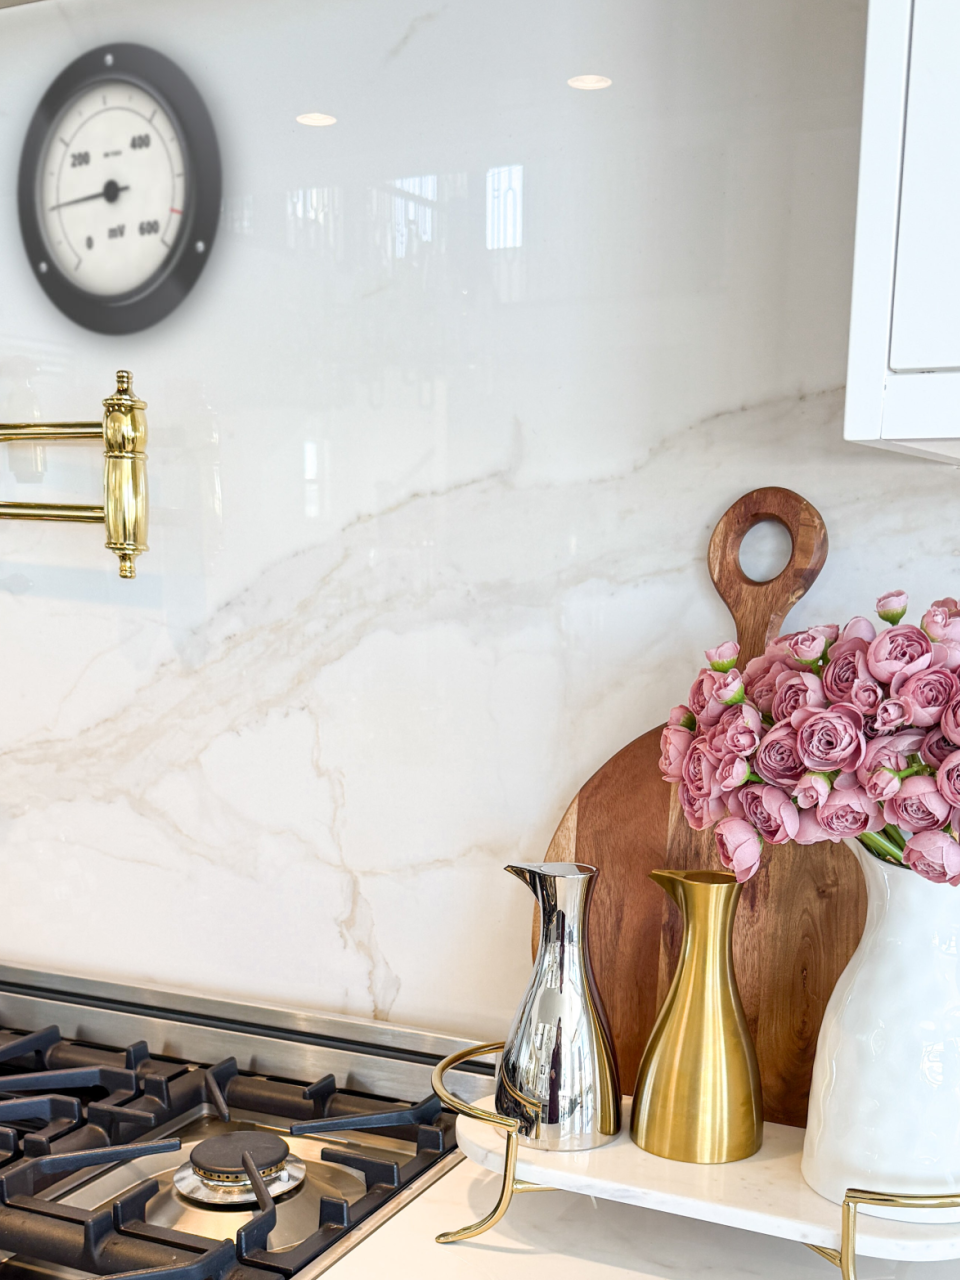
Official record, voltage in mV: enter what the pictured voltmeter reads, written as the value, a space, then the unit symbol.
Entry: 100 mV
